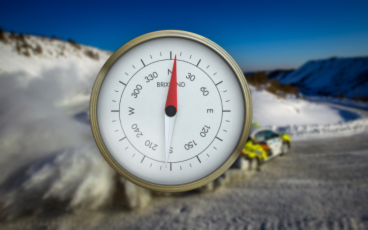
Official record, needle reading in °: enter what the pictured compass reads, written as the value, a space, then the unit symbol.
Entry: 5 °
